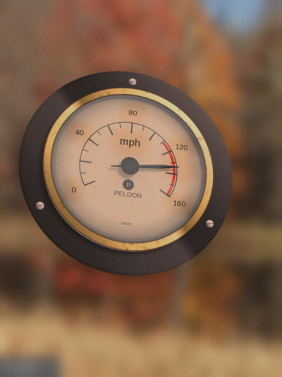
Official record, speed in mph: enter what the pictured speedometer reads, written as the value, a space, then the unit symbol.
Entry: 135 mph
